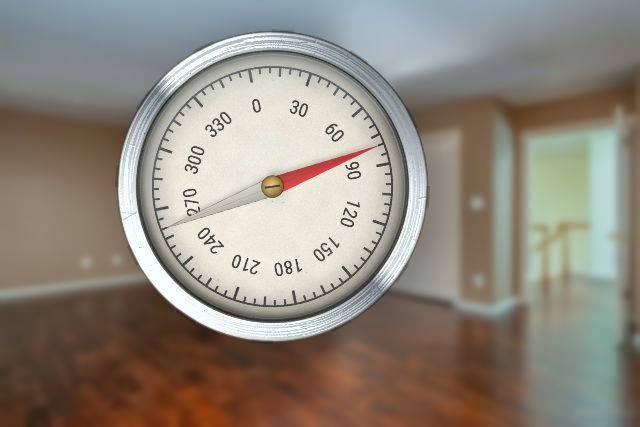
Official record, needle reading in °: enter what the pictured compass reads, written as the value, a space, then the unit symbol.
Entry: 80 °
